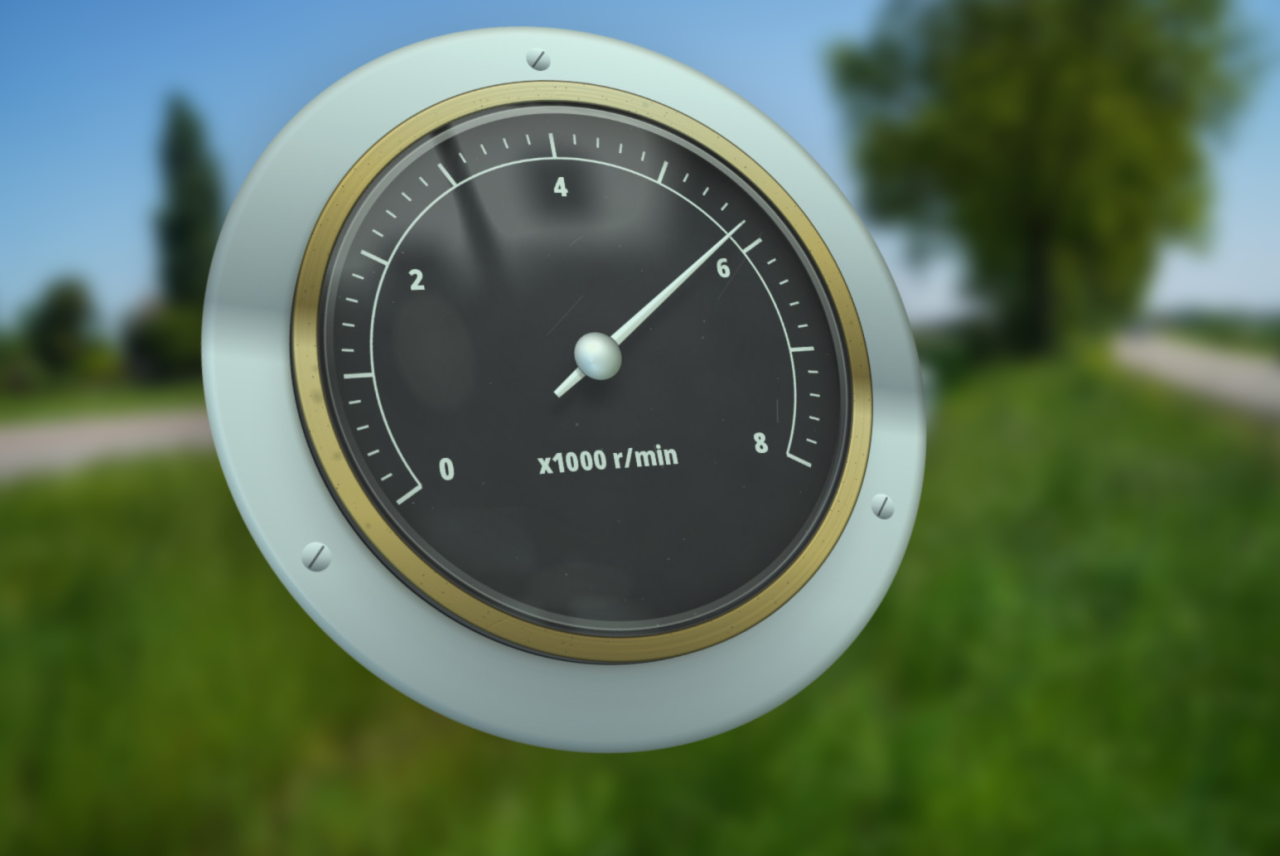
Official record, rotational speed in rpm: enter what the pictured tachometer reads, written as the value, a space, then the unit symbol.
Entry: 5800 rpm
